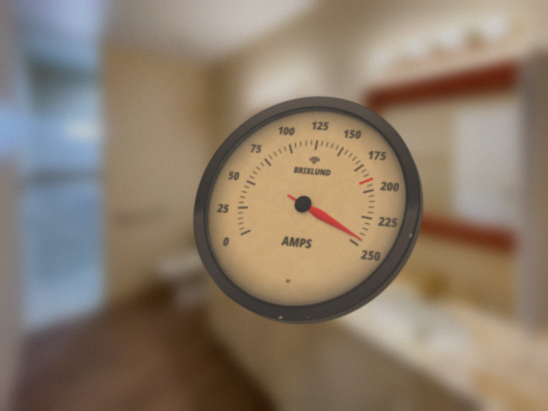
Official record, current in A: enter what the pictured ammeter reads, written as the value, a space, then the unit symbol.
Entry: 245 A
